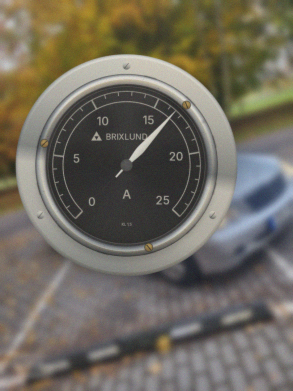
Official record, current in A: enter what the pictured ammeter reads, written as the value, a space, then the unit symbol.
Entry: 16.5 A
